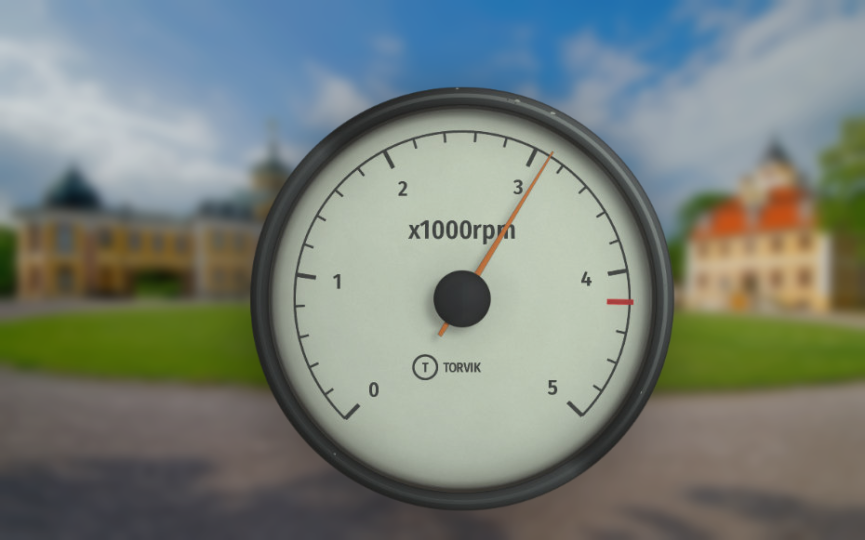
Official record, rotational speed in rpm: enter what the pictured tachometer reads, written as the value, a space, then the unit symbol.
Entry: 3100 rpm
